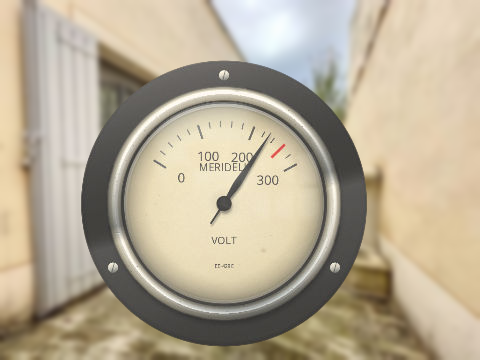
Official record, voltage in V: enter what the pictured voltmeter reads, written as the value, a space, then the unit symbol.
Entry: 230 V
